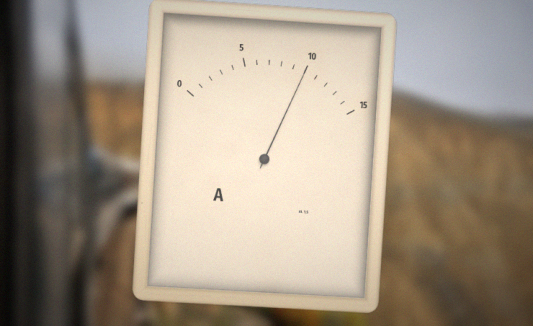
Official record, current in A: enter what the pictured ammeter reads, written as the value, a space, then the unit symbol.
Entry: 10 A
